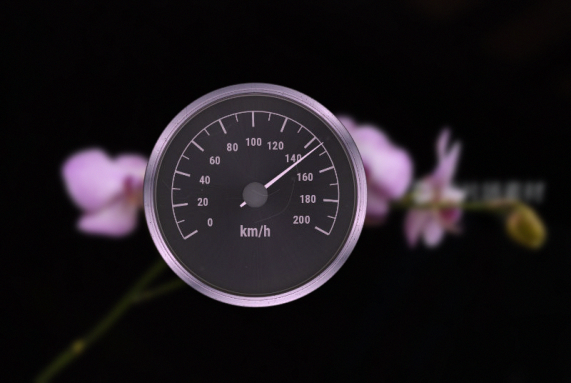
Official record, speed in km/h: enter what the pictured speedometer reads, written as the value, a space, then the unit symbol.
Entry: 145 km/h
